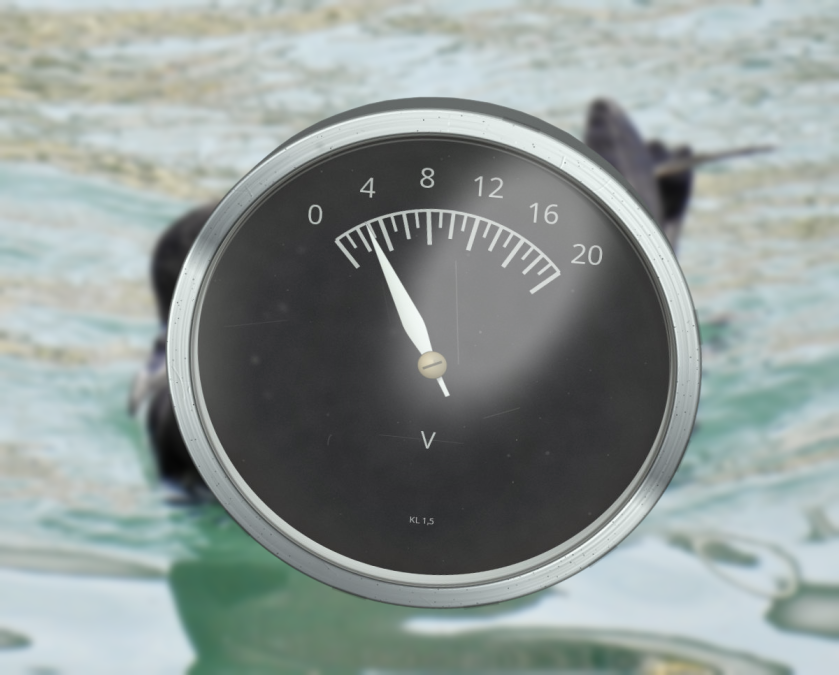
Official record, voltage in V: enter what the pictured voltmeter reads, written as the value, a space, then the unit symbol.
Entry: 3 V
